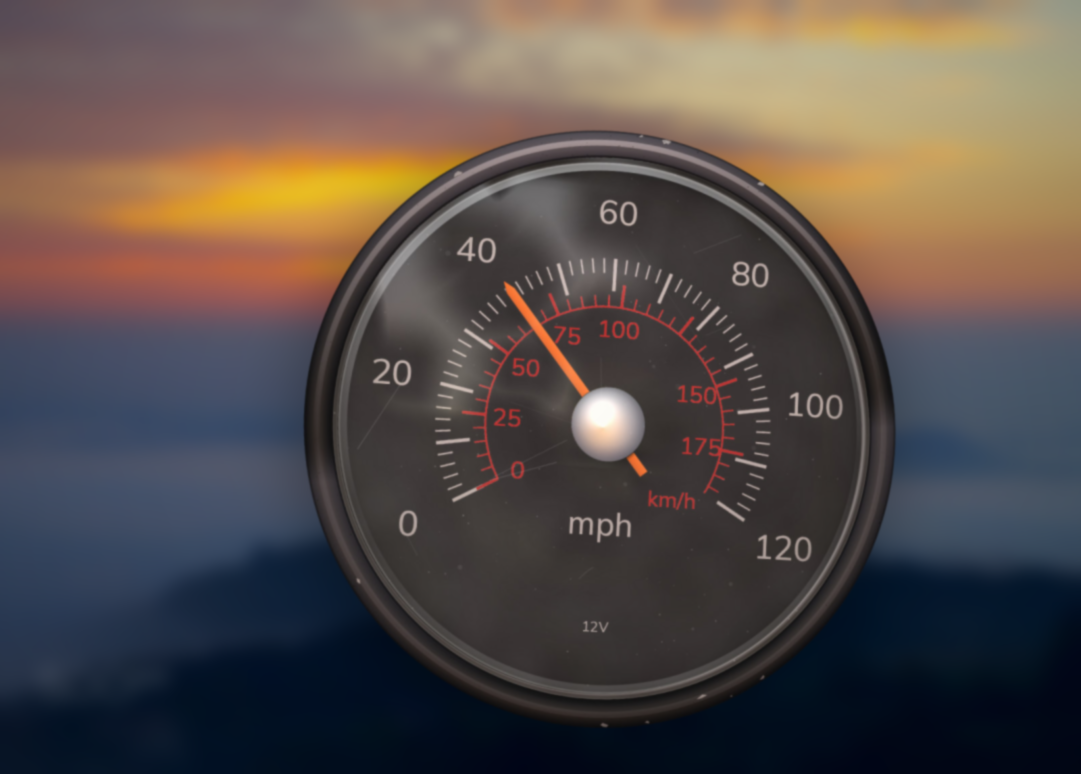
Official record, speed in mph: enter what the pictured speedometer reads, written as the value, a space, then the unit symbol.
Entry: 40 mph
